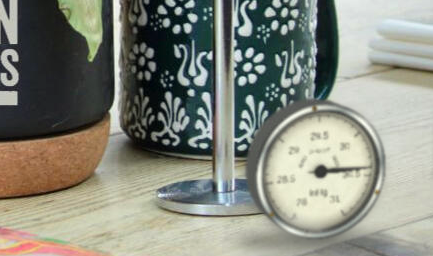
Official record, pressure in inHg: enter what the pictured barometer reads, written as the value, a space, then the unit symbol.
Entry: 30.4 inHg
